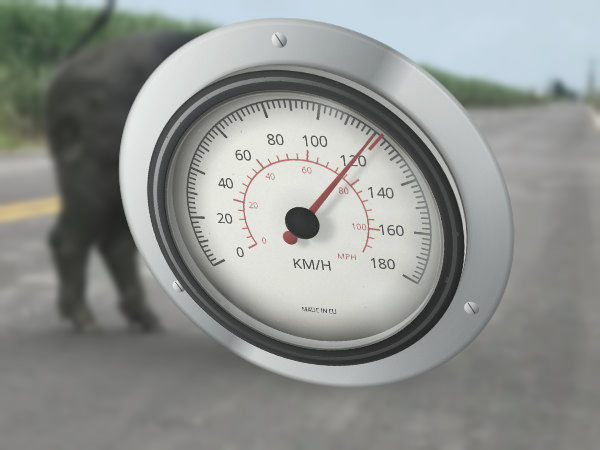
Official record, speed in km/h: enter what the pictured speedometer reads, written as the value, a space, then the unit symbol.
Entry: 120 km/h
